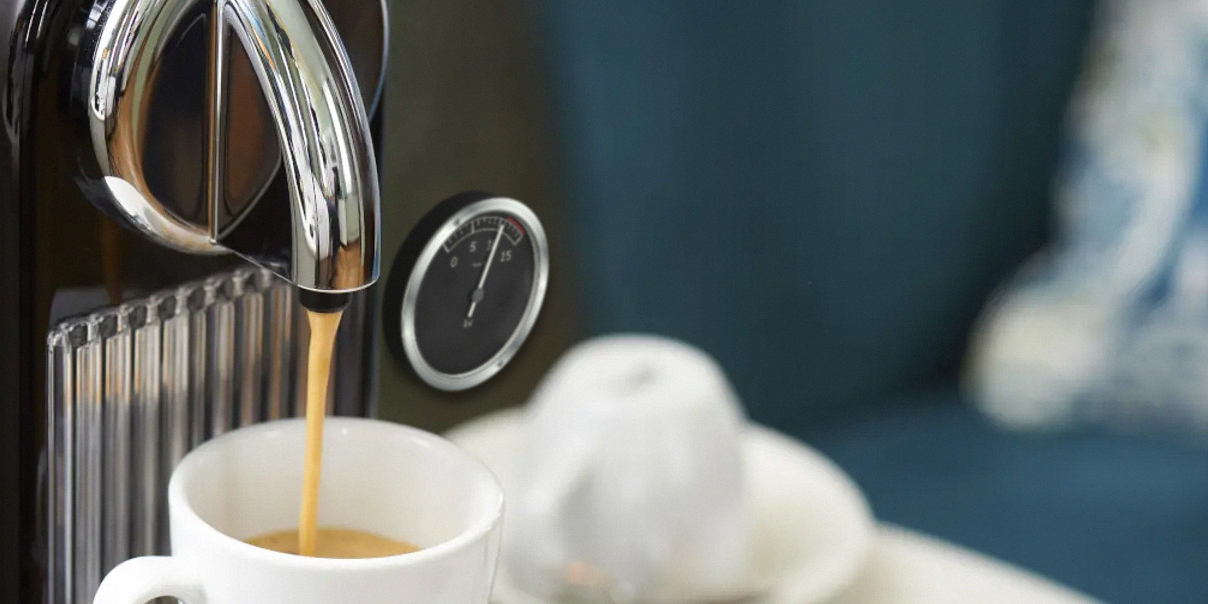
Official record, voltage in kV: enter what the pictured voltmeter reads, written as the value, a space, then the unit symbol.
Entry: 10 kV
